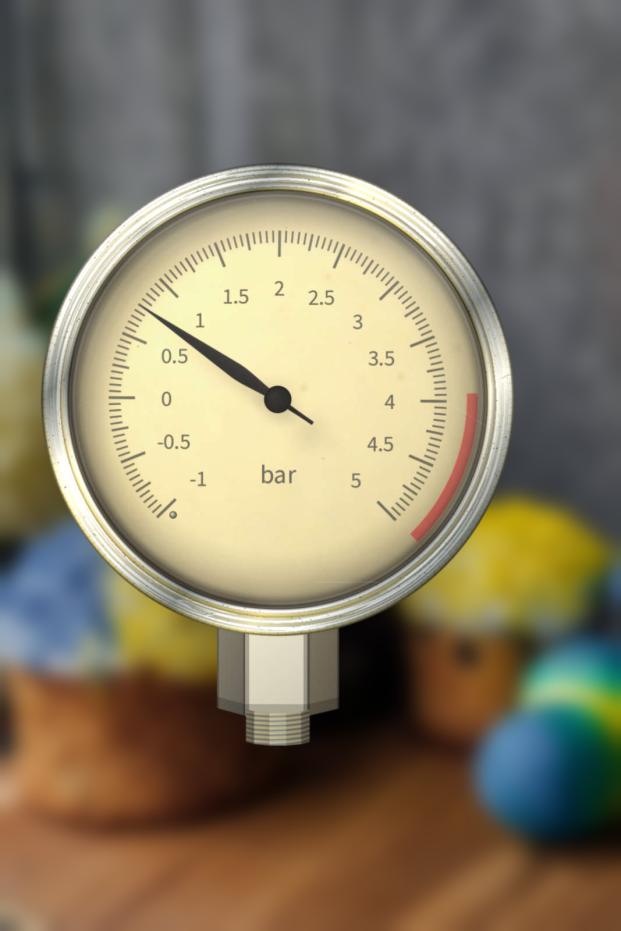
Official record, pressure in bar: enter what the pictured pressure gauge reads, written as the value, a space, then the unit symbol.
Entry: 0.75 bar
